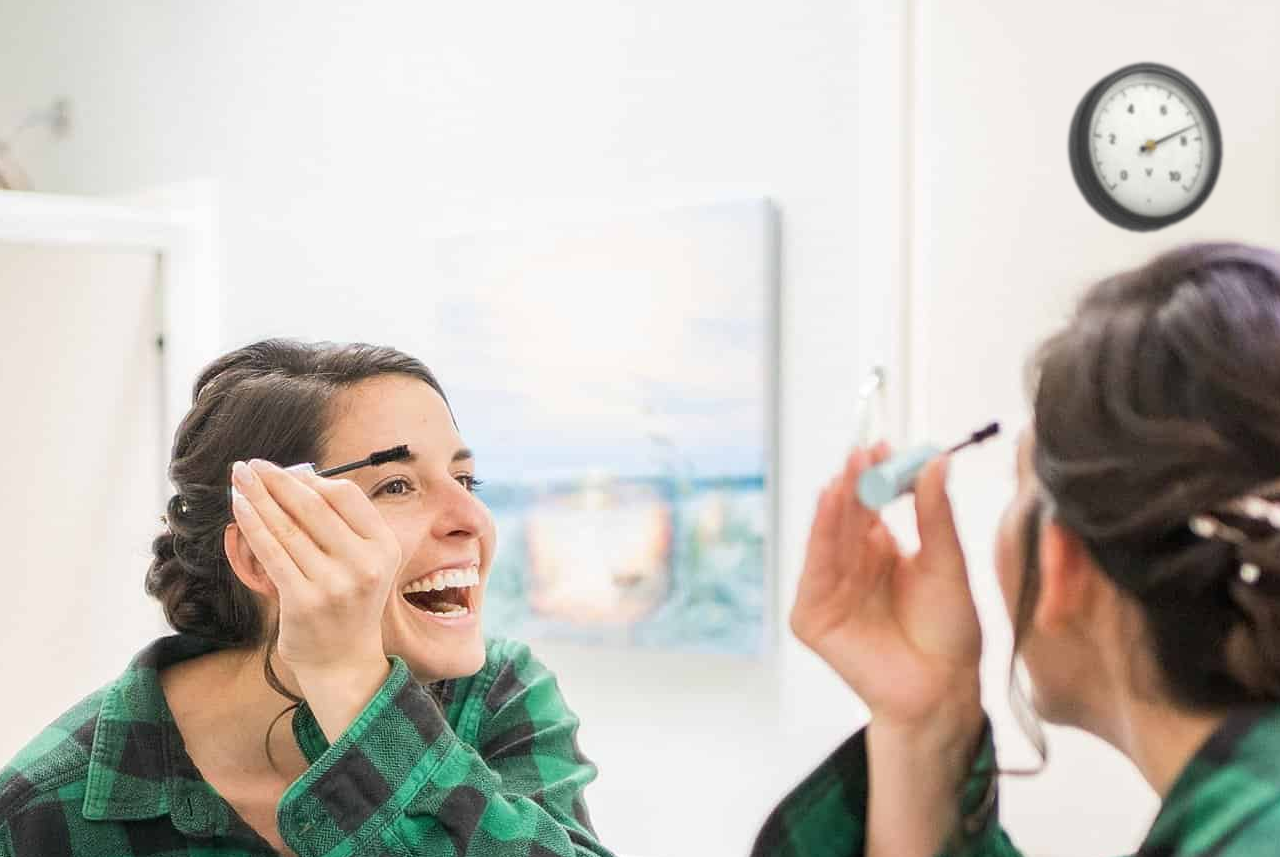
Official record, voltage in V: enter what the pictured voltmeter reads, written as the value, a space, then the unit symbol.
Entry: 7.5 V
